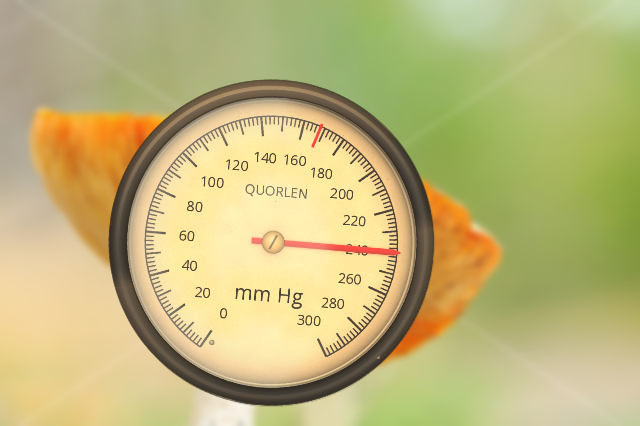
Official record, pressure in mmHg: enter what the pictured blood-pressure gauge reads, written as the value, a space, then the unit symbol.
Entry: 240 mmHg
